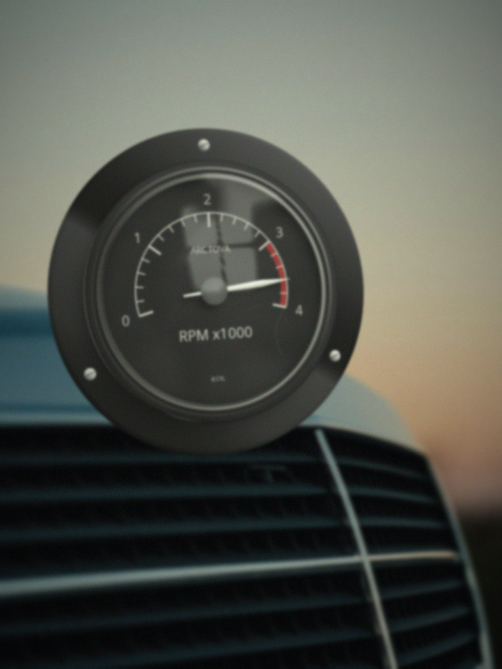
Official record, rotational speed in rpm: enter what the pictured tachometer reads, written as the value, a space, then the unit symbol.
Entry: 3600 rpm
